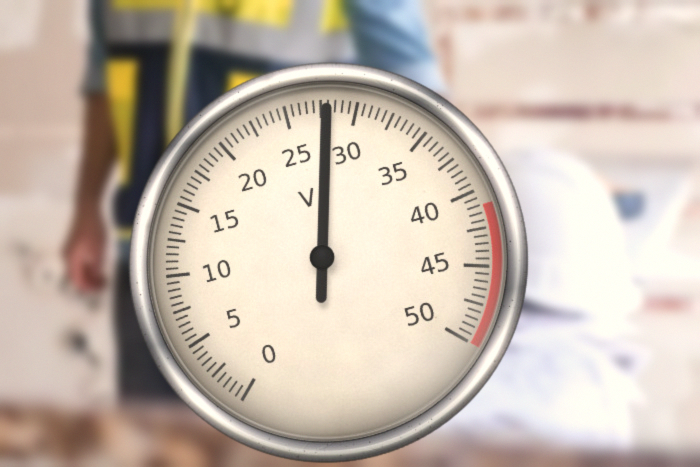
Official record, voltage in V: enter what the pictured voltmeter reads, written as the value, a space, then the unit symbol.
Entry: 28 V
